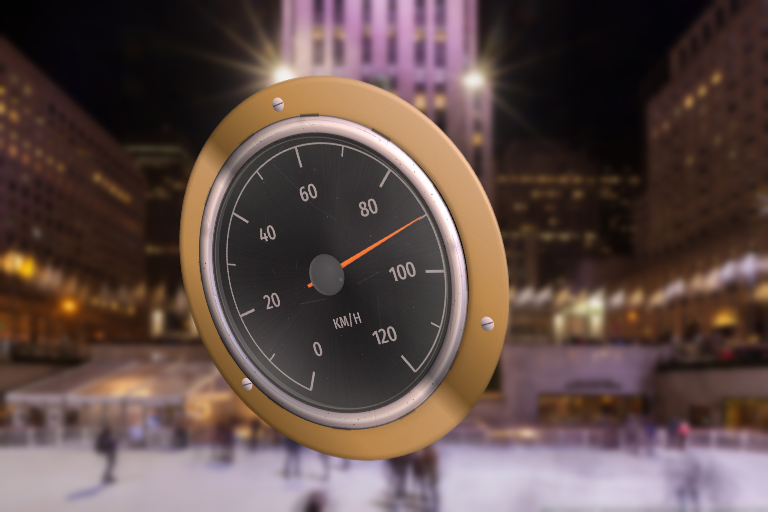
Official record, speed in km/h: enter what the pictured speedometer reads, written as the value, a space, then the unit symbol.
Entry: 90 km/h
